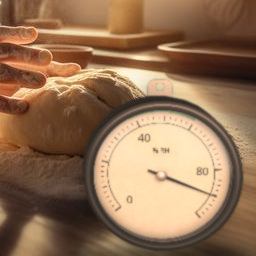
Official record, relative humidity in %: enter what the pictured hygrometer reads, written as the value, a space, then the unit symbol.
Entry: 90 %
